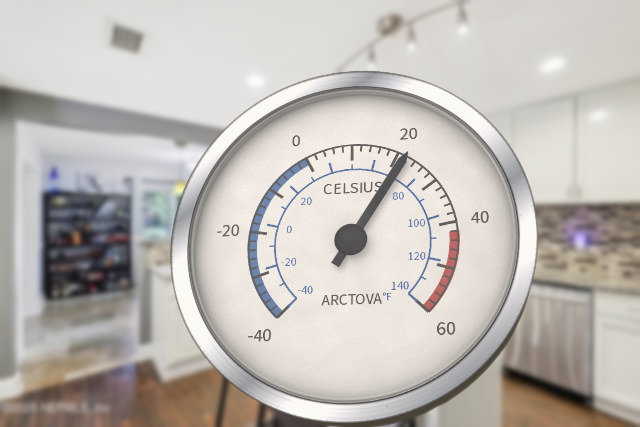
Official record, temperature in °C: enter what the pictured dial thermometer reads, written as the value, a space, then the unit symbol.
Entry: 22 °C
